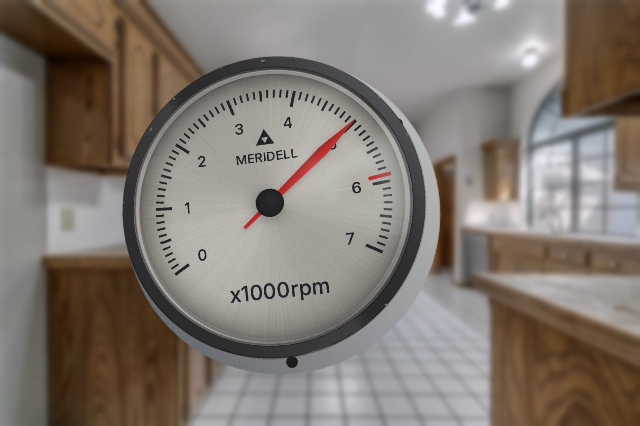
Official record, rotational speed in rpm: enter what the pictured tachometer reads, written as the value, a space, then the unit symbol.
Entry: 5000 rpm
